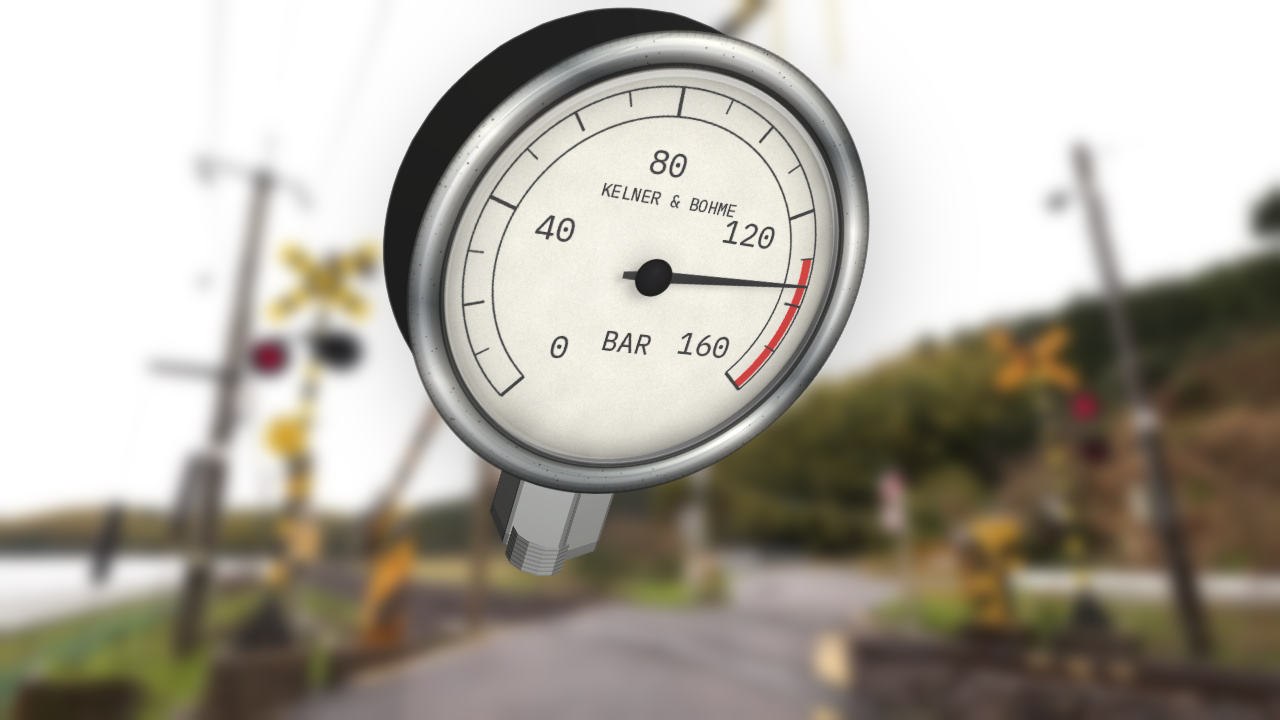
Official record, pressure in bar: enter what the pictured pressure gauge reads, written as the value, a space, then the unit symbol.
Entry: 135 bar
